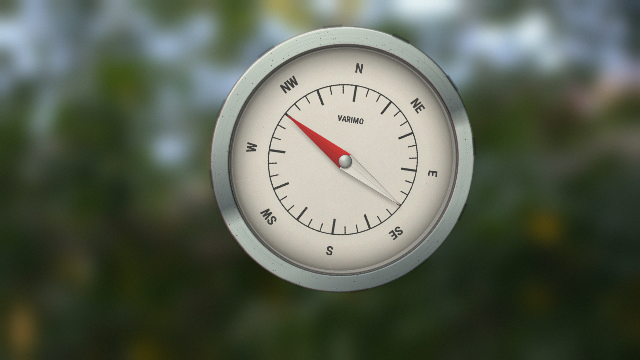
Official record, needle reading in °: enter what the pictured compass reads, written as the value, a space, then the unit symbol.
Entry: 300 °
